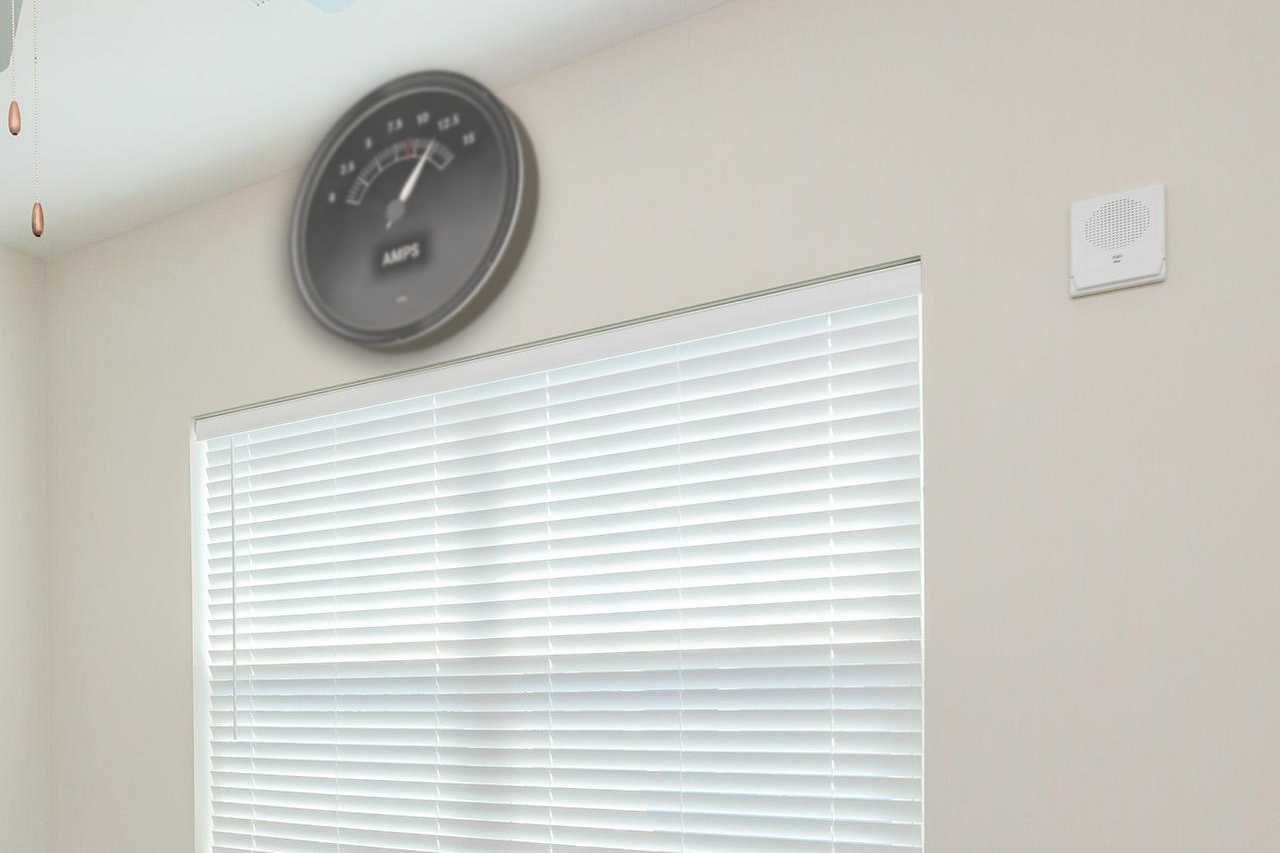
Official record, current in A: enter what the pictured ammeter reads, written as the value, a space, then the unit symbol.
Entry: 12.5 A
